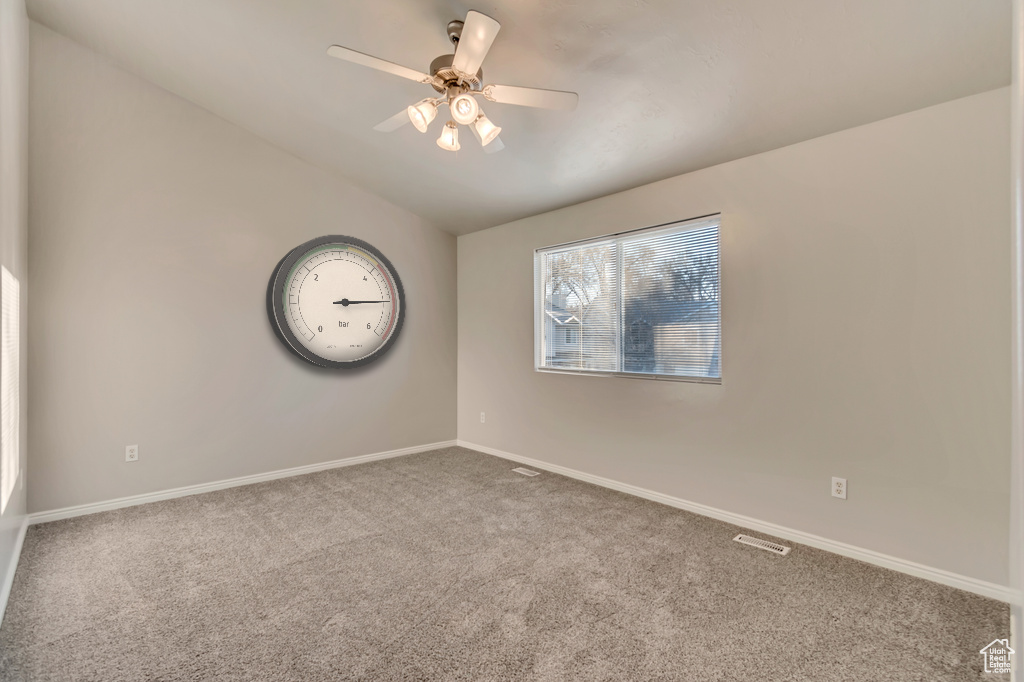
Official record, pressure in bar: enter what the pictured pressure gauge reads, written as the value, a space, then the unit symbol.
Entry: 5 bar
